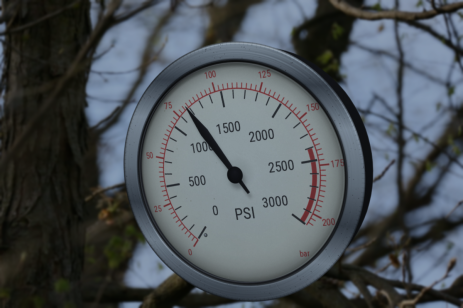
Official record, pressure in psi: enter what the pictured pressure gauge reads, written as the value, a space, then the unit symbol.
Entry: 1200 psi
